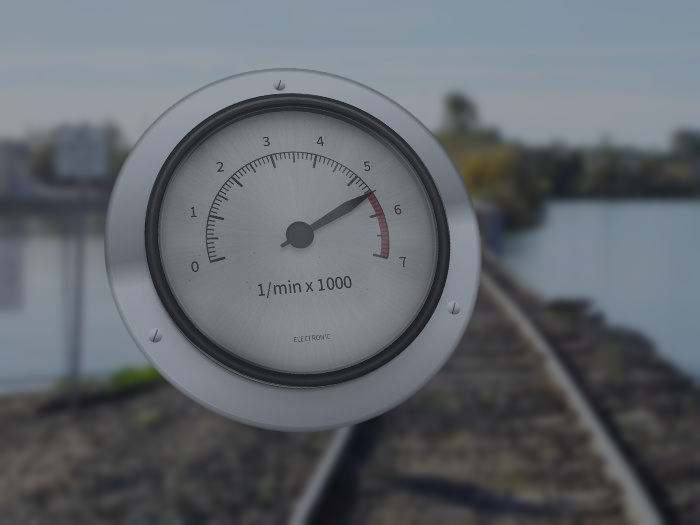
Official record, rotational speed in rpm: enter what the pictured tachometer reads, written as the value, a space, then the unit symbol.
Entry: 5500 rpm
